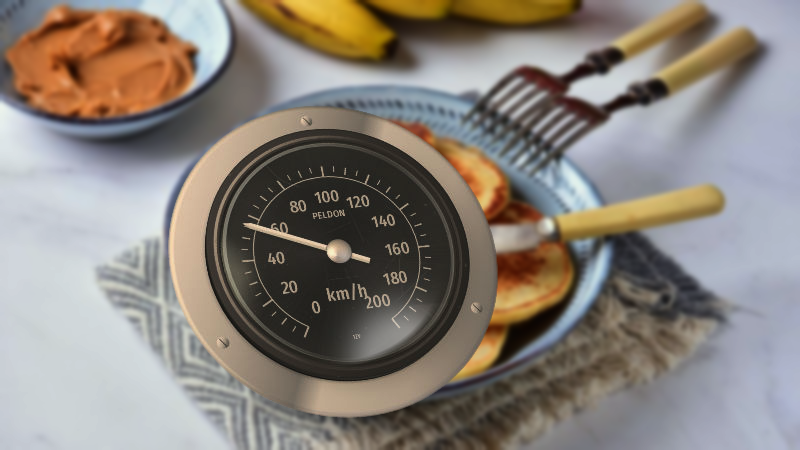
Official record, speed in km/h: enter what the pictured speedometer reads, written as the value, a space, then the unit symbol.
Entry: 55 km/h
